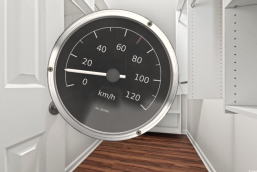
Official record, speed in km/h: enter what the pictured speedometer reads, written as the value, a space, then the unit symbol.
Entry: 10 km/h
